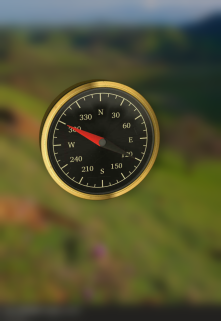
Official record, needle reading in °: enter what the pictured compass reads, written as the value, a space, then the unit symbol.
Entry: 300 °
